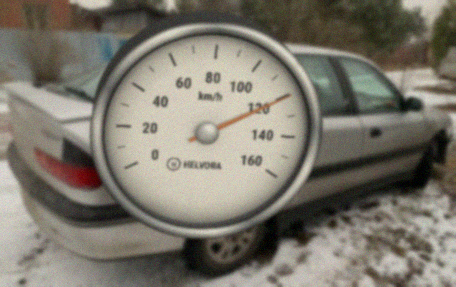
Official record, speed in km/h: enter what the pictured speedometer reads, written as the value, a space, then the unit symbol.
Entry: 120 km/h
